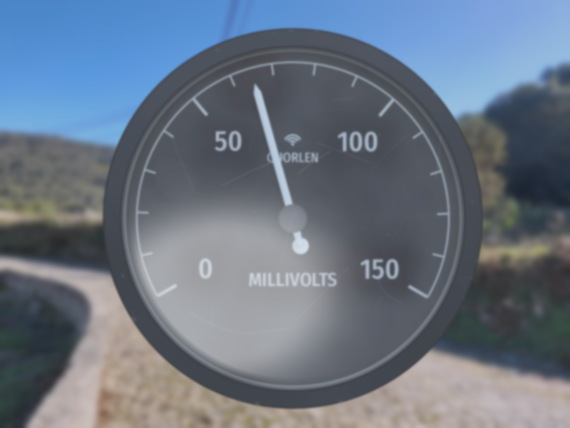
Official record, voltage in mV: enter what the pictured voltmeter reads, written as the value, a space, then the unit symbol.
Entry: 65 mV
